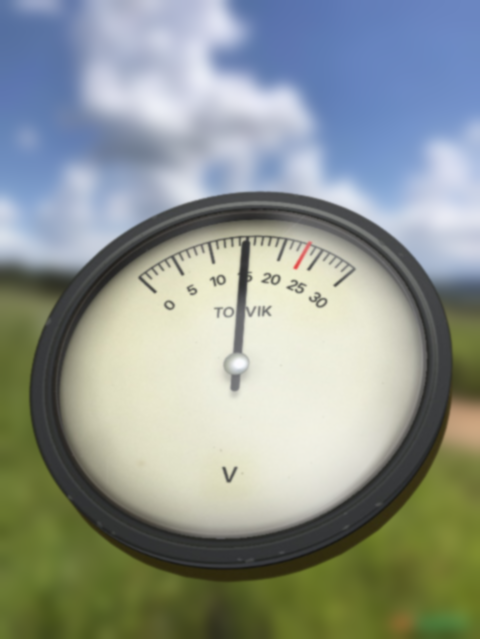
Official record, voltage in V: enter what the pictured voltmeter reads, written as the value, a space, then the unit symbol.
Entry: 15 V
